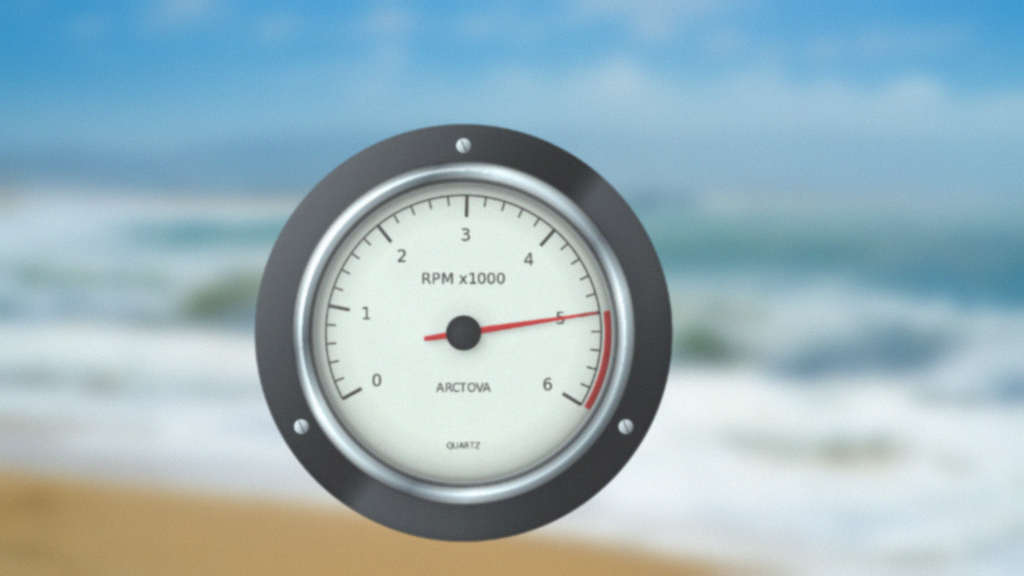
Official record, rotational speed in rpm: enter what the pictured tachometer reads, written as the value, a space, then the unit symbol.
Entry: 5000 rpm
